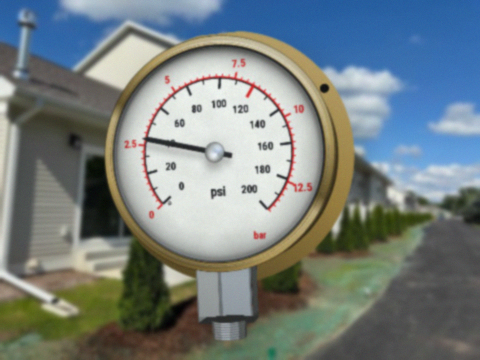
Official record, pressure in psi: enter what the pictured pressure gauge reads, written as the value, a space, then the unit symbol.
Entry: 40 psi
